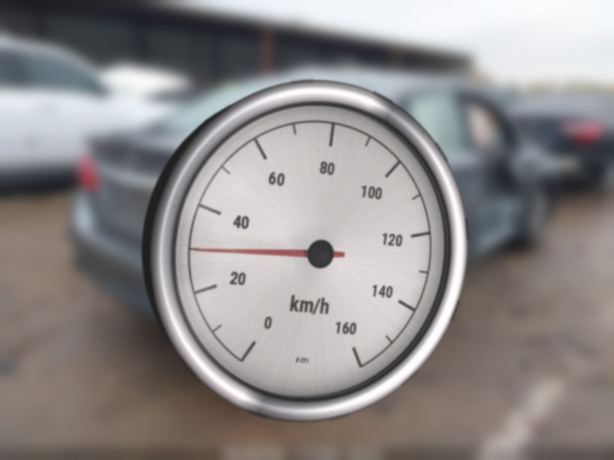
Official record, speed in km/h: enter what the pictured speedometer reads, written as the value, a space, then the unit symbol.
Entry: 30 km/h
